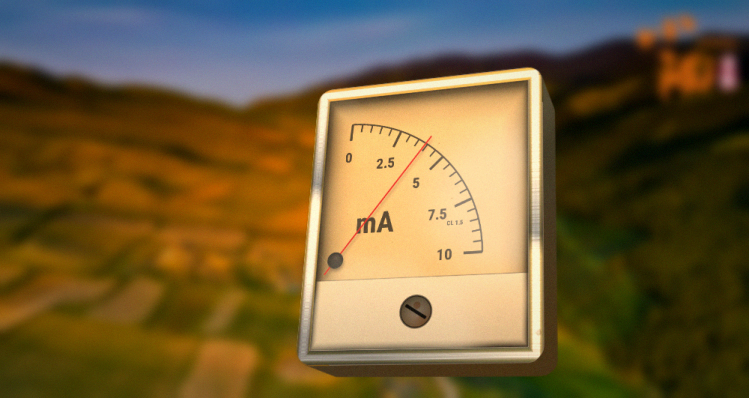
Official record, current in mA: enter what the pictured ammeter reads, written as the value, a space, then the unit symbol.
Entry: 4 mA
